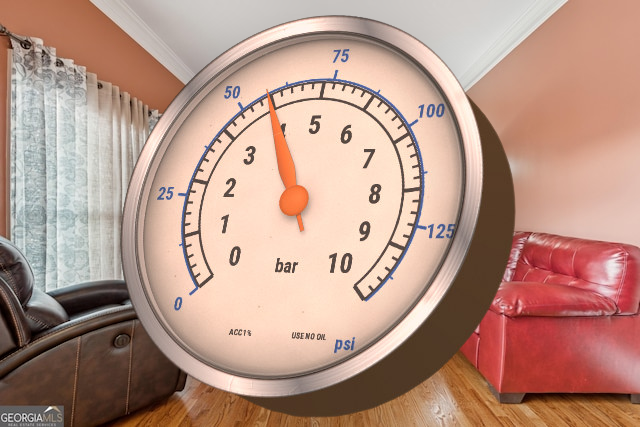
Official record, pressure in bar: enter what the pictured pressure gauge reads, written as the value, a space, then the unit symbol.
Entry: 4 bar
